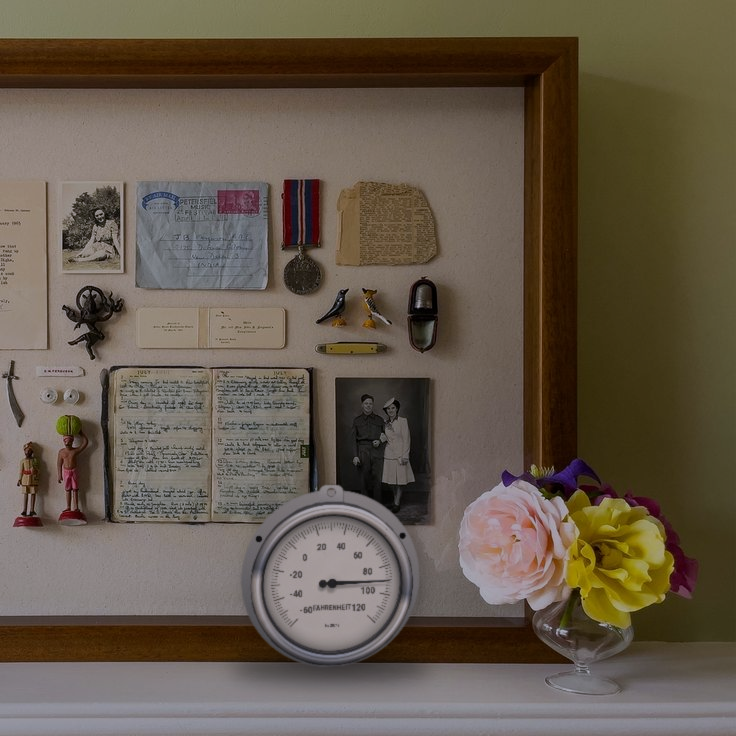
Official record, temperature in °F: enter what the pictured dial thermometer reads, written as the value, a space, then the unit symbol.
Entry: 90 °F
